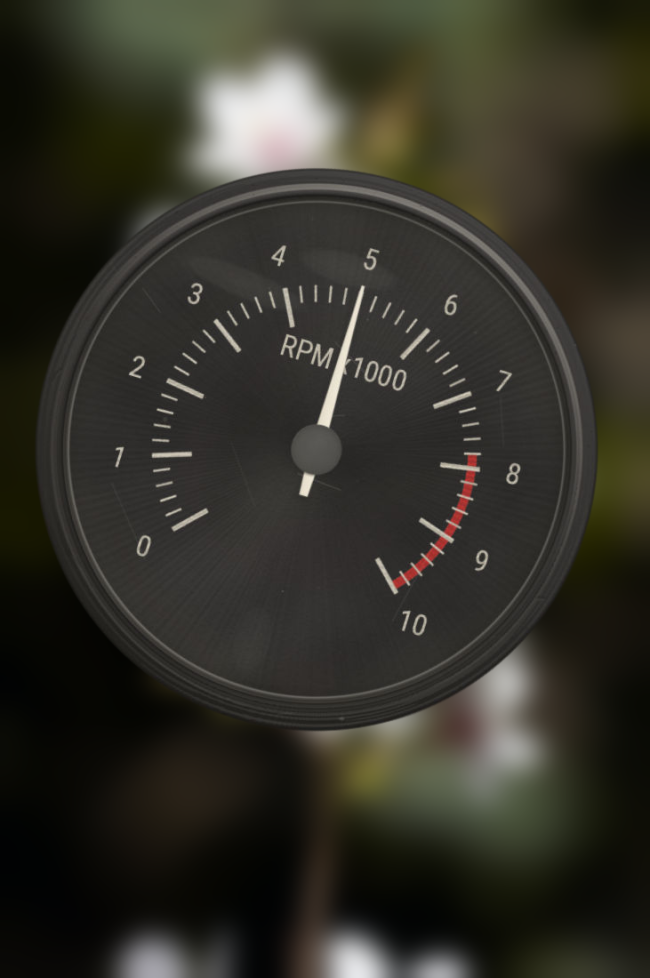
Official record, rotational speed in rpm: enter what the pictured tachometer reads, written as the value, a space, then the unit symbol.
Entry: 5000 rpm
